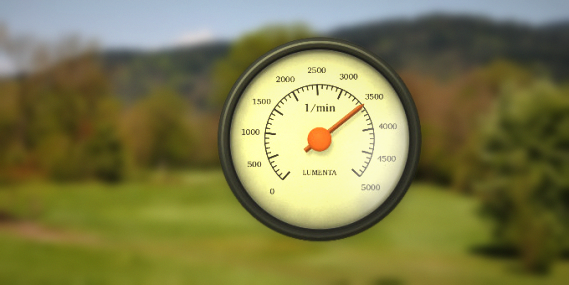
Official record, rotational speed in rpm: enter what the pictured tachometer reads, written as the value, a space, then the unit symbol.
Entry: 3500 rpm
